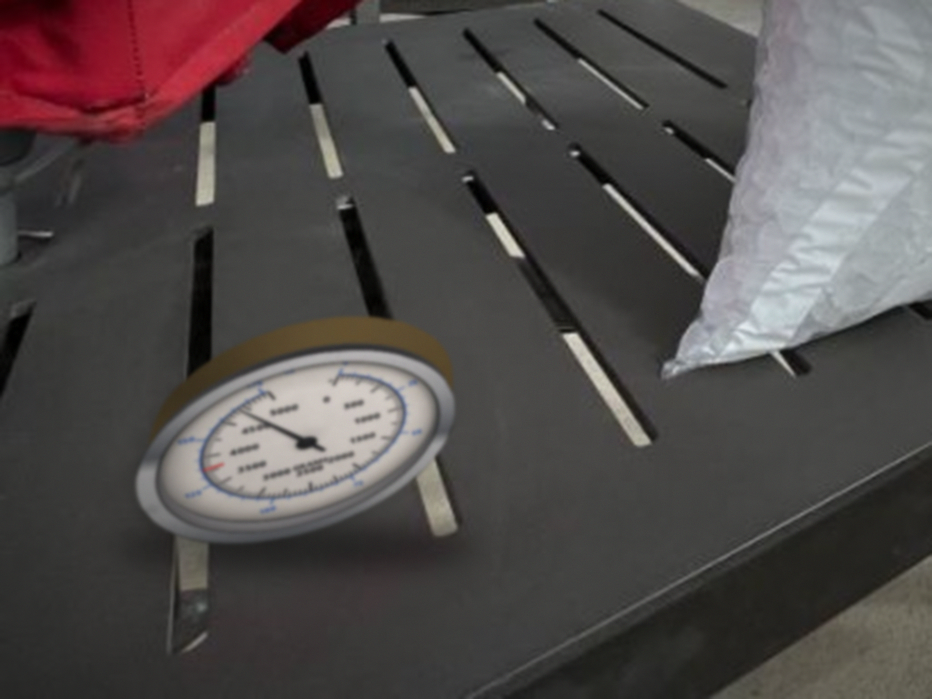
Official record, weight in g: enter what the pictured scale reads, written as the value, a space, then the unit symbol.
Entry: 4750 g
